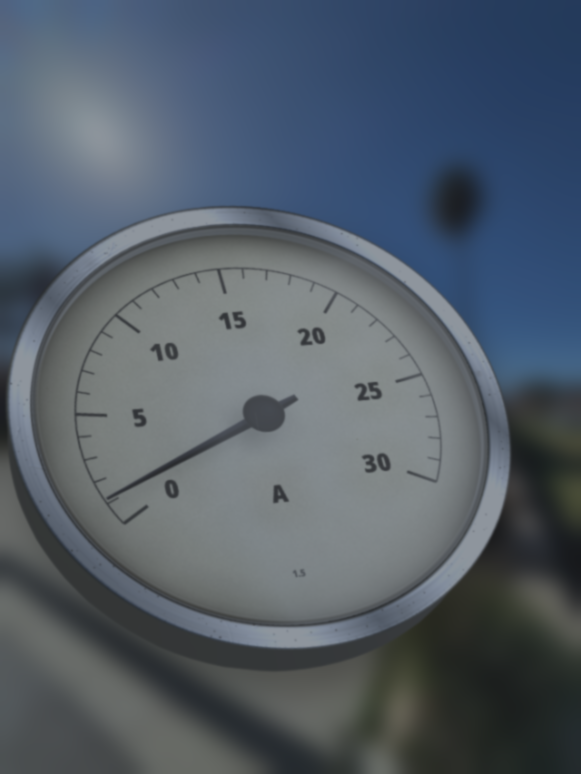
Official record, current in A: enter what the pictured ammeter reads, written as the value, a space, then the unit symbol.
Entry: 1 A
